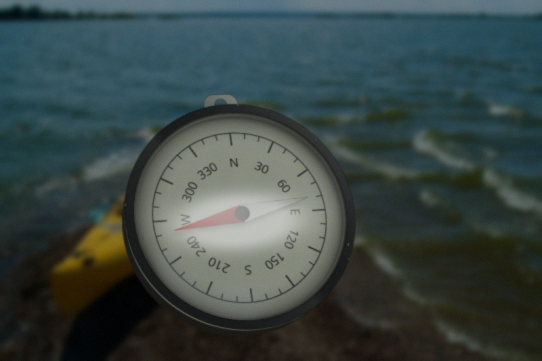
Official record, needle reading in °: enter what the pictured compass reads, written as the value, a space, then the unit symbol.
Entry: 260 °
